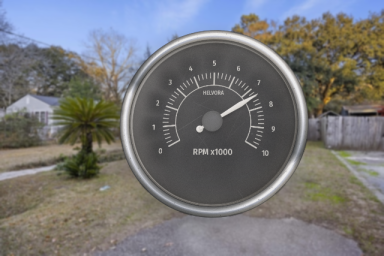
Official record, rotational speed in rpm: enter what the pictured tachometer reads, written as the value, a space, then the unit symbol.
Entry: 7400 rpm
